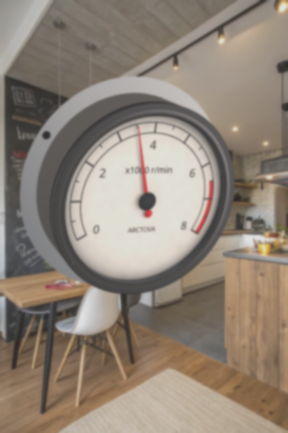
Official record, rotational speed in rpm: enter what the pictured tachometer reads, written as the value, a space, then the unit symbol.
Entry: 3500 rpm
